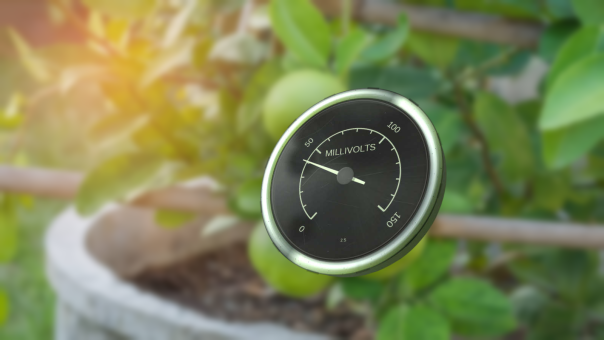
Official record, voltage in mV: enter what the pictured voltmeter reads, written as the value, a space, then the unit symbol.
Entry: 40 mV
